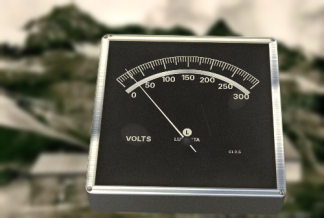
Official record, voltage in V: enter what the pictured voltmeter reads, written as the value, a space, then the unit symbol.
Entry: 25 V
